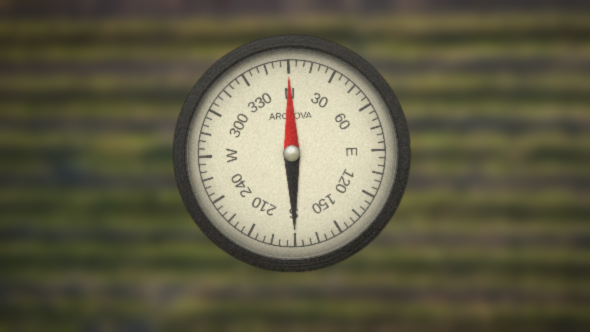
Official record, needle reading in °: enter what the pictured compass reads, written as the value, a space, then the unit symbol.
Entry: 0 °
